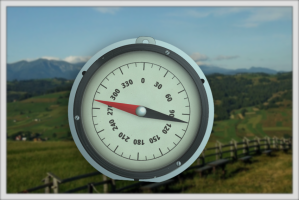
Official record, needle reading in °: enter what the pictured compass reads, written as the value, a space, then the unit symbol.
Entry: 280 °
